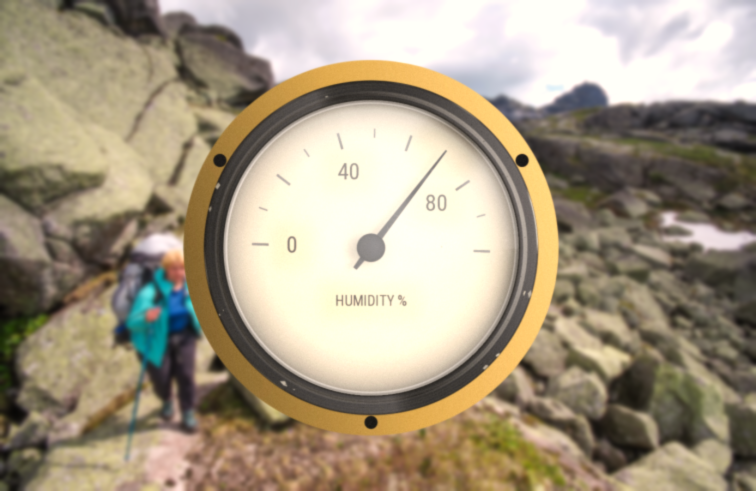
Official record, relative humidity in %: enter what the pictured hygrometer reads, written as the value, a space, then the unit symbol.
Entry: 70 %
